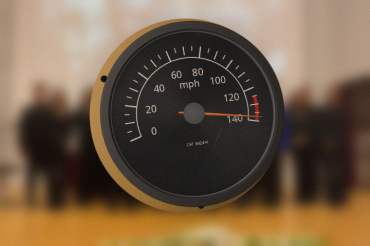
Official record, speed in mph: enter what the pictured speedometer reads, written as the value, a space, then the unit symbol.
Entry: 137.5 mph
